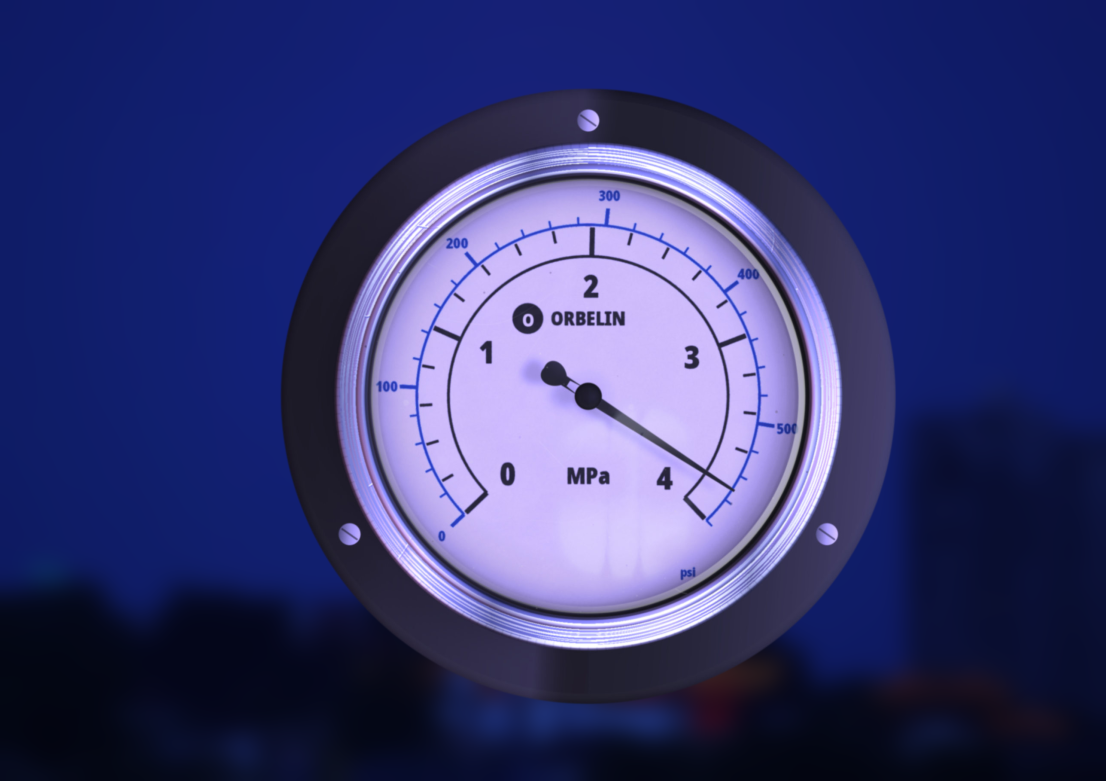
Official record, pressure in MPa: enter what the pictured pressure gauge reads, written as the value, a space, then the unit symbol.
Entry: 3.8 MPa
